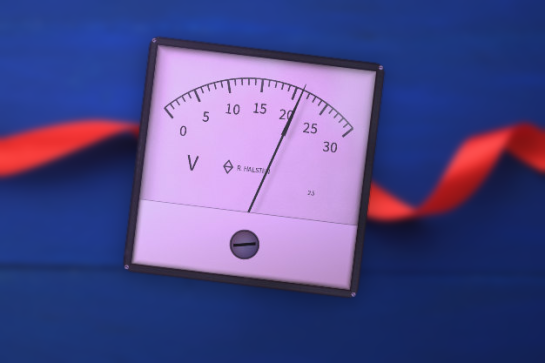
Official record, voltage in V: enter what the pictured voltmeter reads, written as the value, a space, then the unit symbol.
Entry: 21 V
